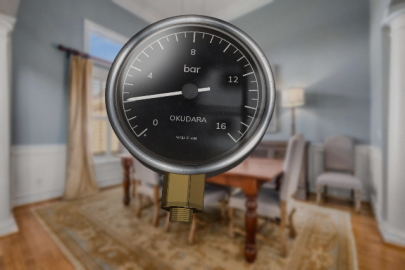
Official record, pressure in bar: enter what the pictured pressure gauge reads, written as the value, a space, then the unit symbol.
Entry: 2 bar
